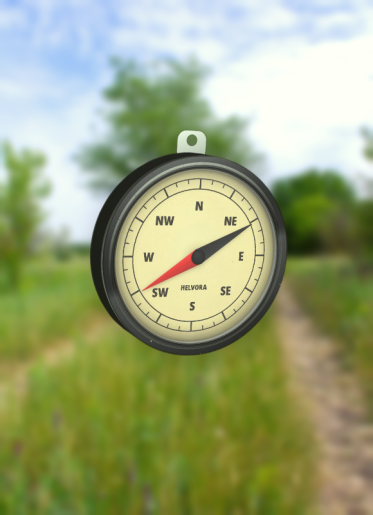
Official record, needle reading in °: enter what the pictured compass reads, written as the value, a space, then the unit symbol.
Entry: 240 °
